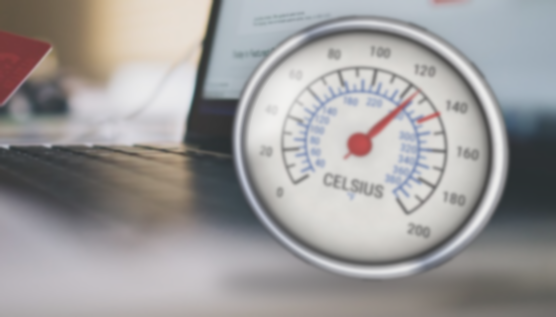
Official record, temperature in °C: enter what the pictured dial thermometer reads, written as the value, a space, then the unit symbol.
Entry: 125 °C
